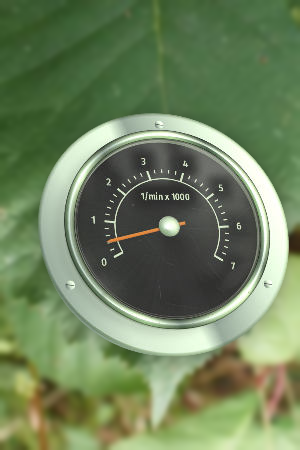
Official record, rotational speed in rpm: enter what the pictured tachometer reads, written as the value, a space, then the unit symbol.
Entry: 400 rpm
